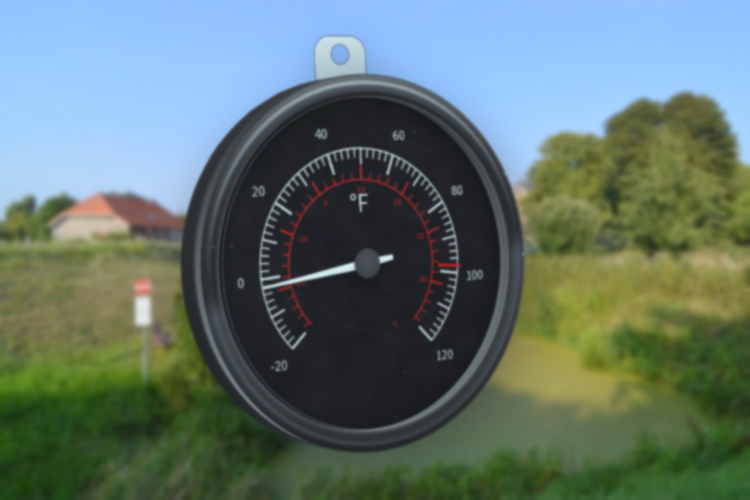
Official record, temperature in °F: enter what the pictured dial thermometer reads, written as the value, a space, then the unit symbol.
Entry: -2 °F
